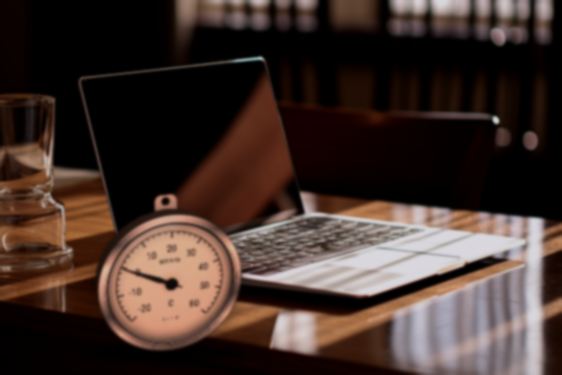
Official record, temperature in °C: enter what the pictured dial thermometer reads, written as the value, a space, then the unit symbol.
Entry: 0 °C
